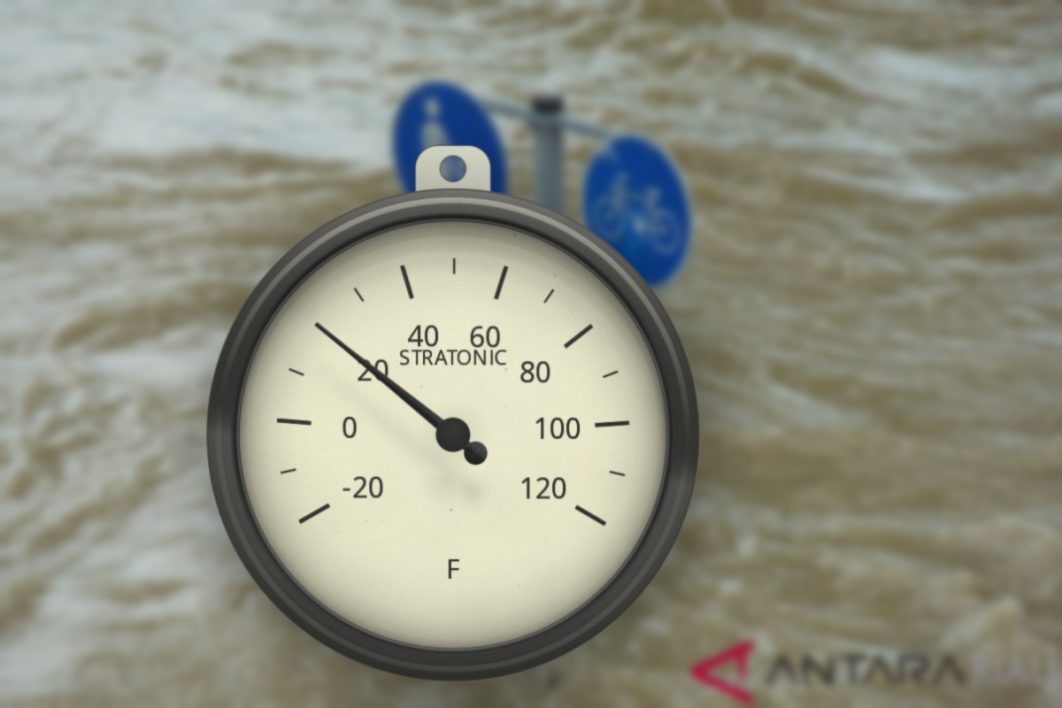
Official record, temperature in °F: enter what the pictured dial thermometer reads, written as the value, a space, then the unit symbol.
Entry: 20 °F
